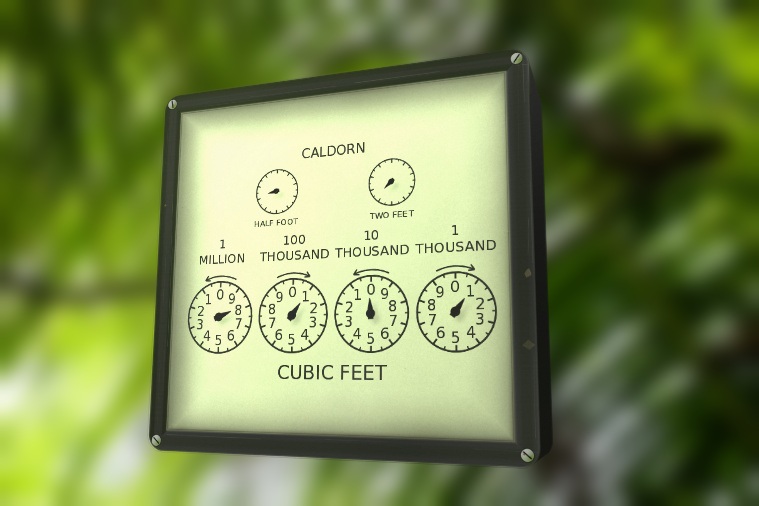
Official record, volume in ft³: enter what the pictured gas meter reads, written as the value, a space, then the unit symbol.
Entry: 810100 ft³
